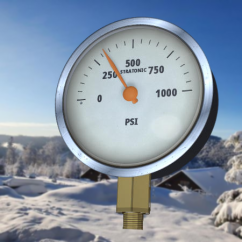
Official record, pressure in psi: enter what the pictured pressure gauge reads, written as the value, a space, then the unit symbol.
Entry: 325 psi
